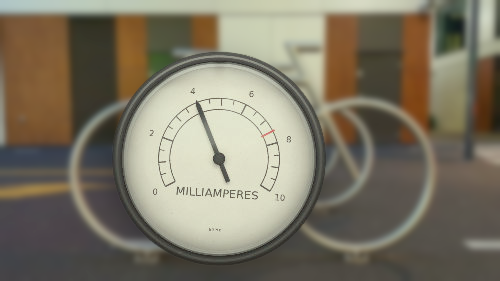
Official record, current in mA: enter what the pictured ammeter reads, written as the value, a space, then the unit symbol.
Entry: 4 mA
